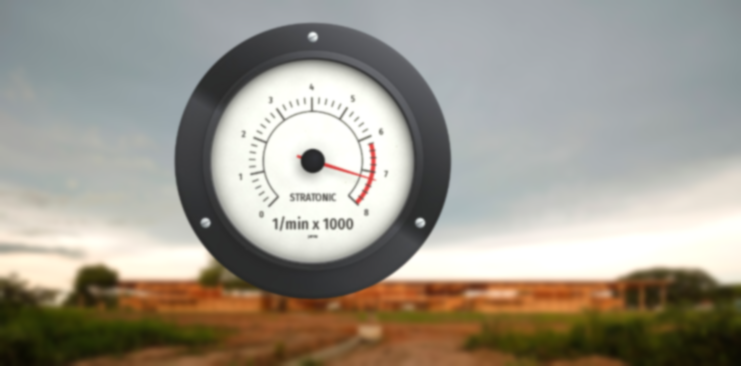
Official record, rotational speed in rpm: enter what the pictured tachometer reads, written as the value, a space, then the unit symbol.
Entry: 7200 rpm
